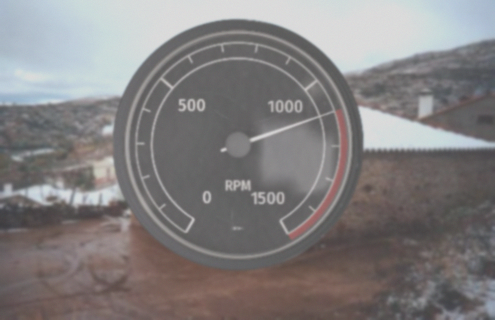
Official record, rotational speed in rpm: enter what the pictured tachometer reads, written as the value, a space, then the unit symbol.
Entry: 1100 rpm
